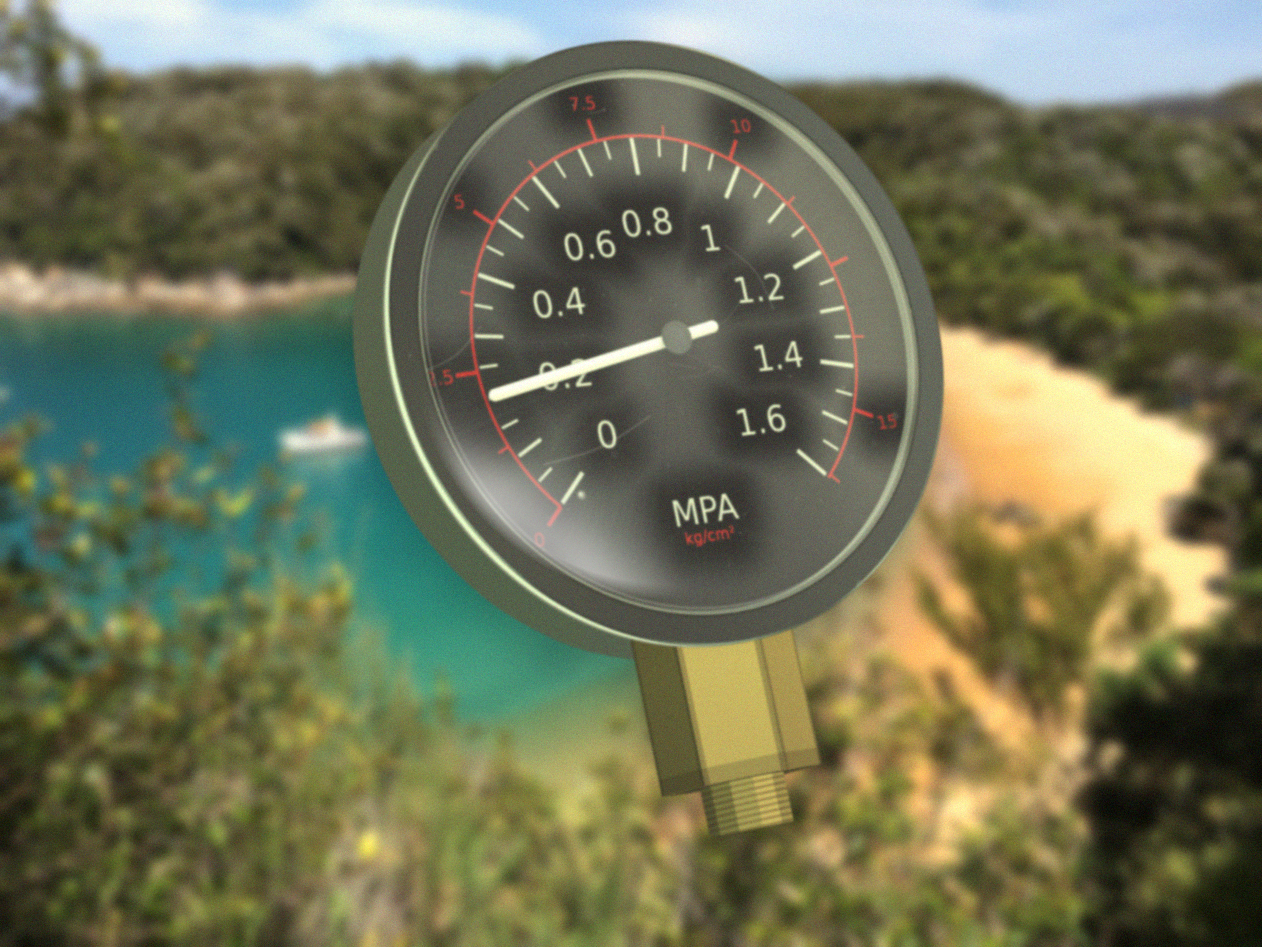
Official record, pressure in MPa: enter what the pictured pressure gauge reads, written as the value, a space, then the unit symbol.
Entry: 0.2 MPa
